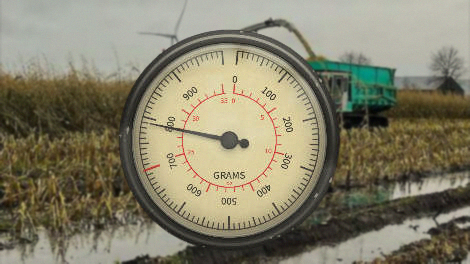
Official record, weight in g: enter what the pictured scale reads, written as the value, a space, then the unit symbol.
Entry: 790 g
